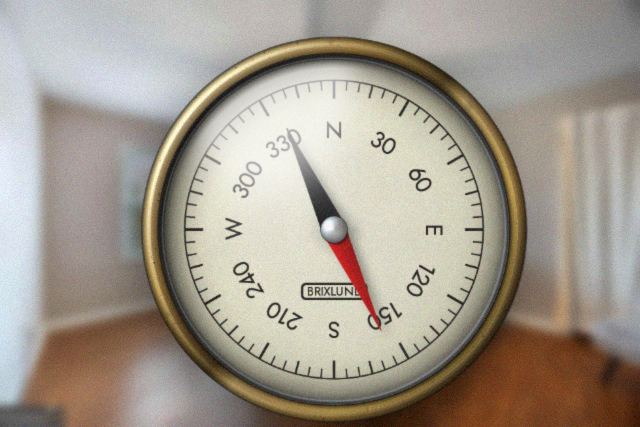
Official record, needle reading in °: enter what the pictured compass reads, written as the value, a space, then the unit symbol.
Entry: 155 °
